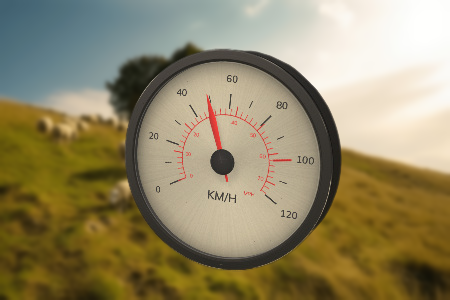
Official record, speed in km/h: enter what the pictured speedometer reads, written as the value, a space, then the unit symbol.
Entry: 50 km/h
